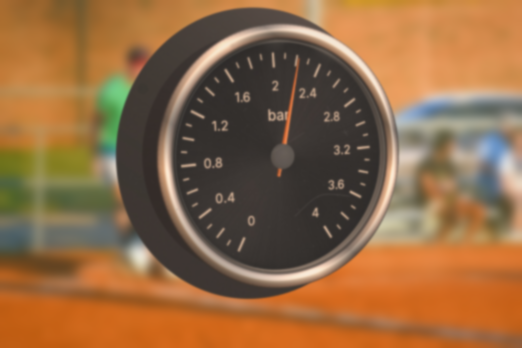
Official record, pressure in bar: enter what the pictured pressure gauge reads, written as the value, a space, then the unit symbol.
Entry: 2.2 bar
